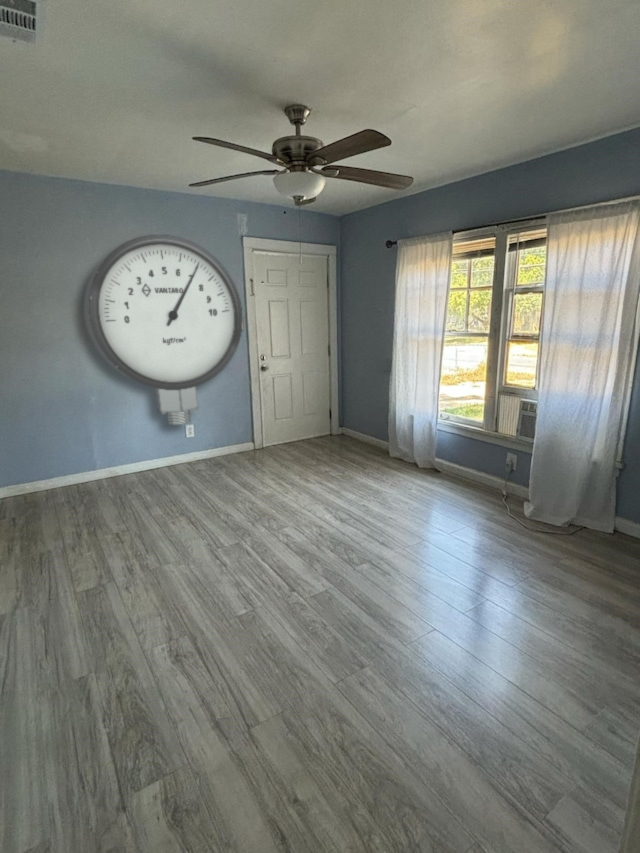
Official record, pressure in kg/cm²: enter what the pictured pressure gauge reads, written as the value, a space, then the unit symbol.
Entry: 7 kg/cm²
